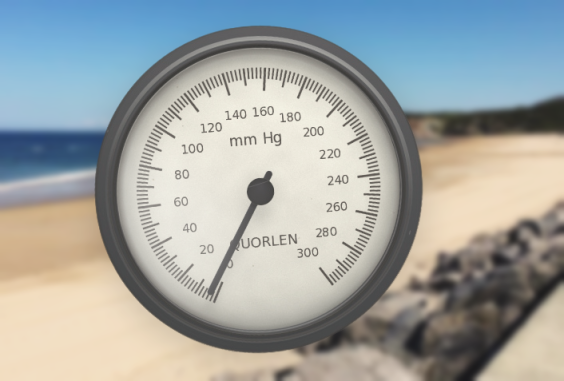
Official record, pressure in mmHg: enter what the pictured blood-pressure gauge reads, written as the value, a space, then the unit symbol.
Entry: 4 mmHg
